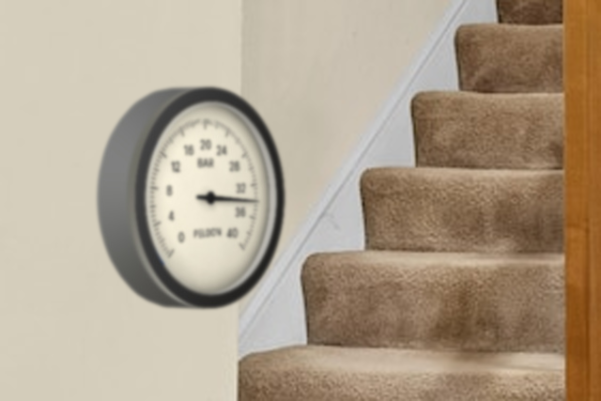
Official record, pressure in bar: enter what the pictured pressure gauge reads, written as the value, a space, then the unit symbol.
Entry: 34 bar
